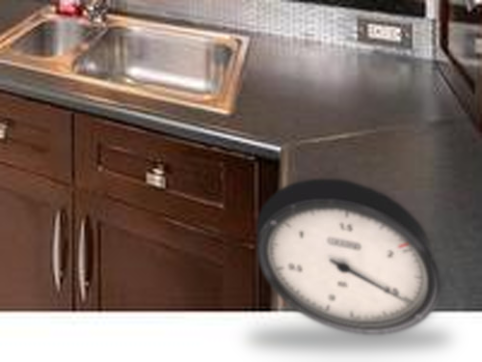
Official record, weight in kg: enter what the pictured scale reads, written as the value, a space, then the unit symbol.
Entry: 2.5 kg
